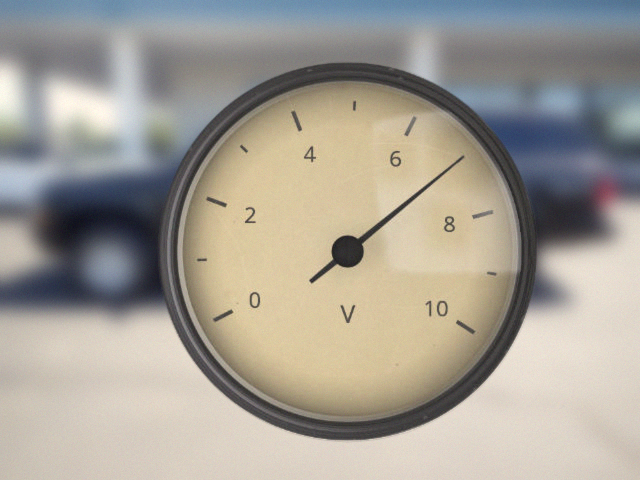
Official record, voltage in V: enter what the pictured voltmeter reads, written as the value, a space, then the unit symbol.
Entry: 7 V
